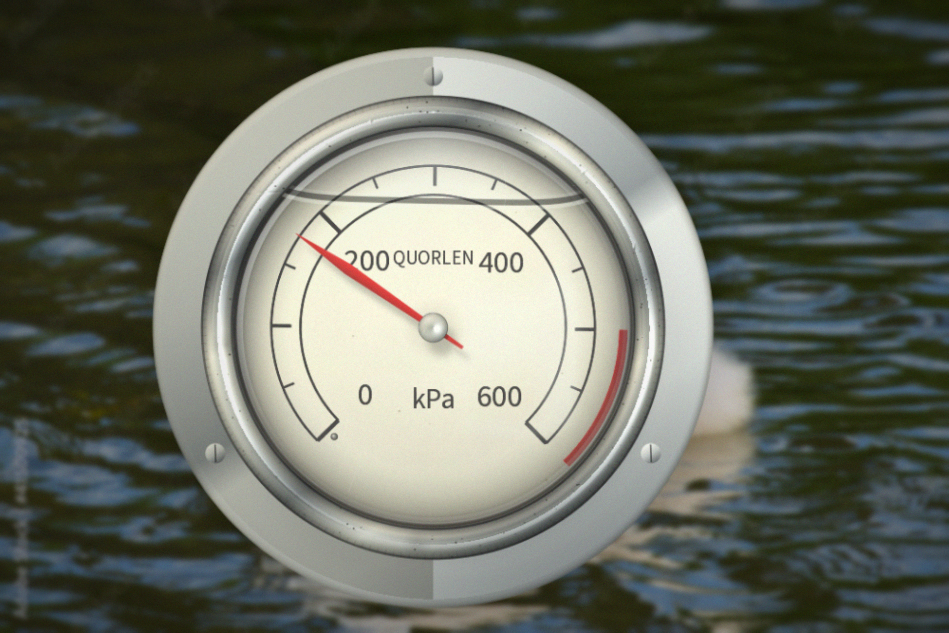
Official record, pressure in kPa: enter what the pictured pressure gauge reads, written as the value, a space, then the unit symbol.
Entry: 175 kPa
